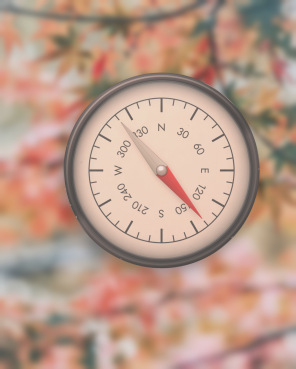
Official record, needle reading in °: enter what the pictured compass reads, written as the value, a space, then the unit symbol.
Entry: 140 °
